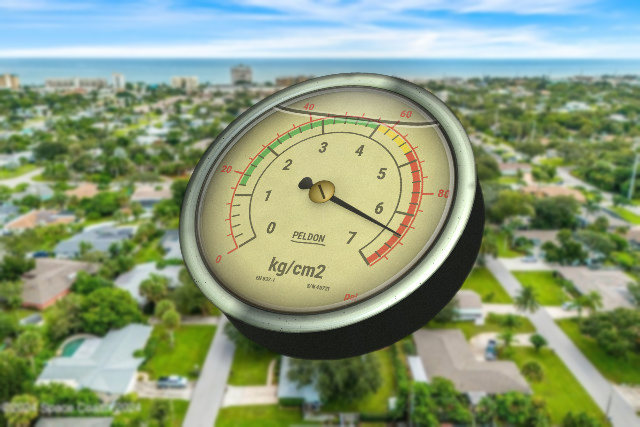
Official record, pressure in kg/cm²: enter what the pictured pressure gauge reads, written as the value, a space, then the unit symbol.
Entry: 6.4 kg/cm²
